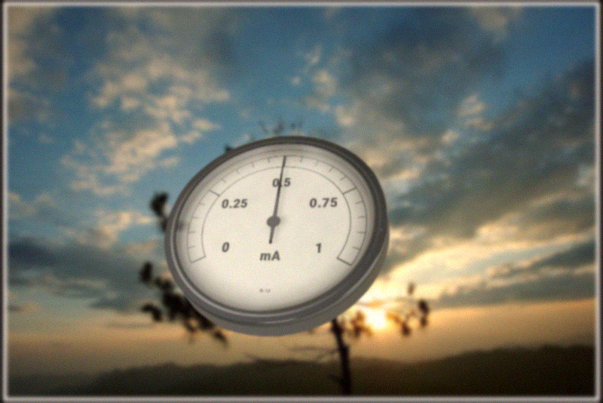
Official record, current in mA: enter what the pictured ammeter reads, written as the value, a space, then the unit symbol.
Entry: 0.5 mA
